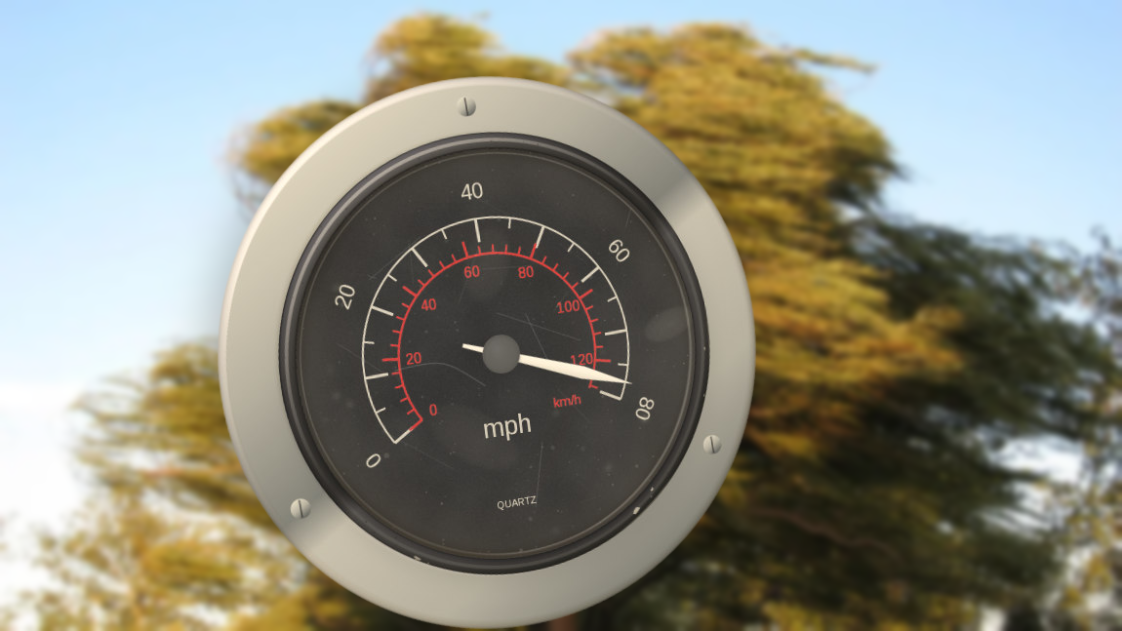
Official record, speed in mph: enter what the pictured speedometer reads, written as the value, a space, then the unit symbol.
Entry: 77.5 mph
